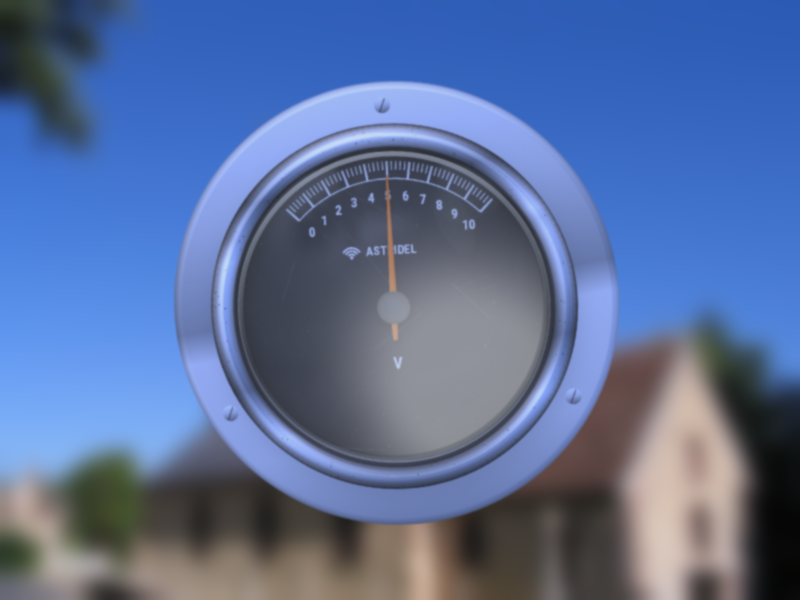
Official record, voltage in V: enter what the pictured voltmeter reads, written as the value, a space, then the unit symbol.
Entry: 5 V
